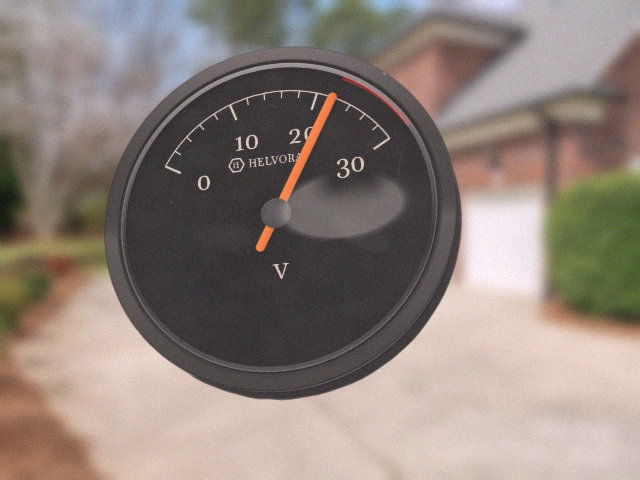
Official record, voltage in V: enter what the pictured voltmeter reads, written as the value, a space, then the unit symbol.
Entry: 22 V
